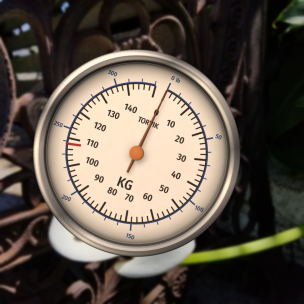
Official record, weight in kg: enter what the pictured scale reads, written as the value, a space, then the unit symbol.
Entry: 0 kg
